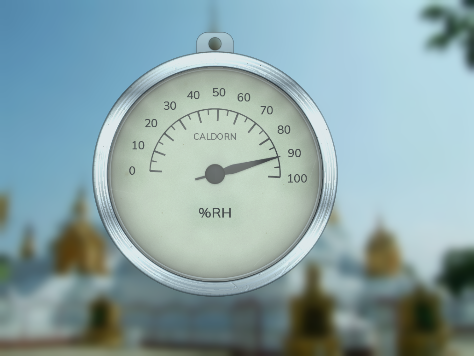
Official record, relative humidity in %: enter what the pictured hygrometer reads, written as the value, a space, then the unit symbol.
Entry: 90 %
